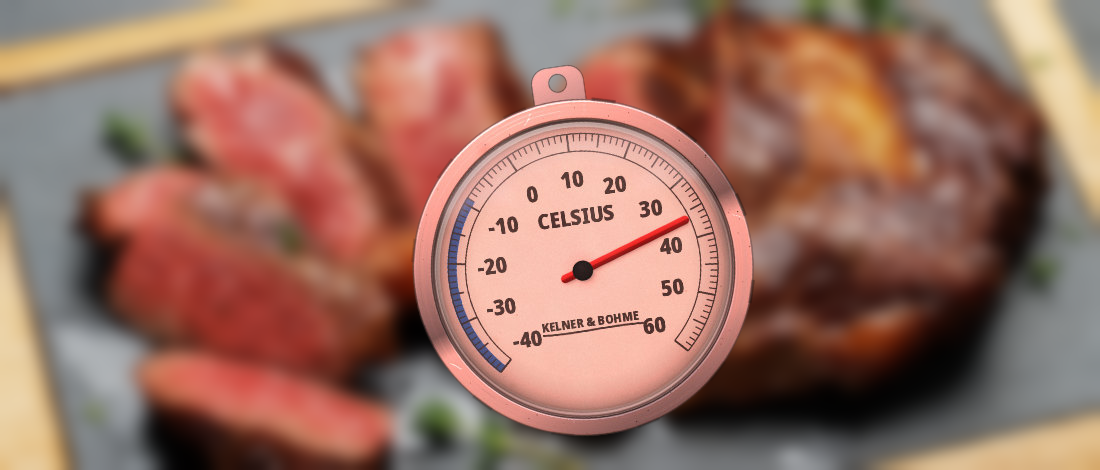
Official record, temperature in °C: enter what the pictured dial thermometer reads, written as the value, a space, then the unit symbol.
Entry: 36 °C
